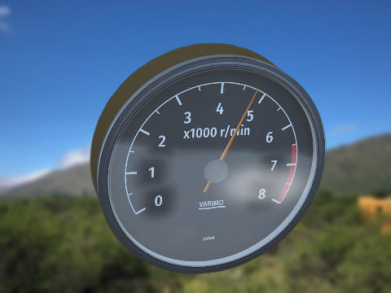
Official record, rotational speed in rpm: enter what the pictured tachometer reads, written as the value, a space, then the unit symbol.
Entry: 4750 rpm
